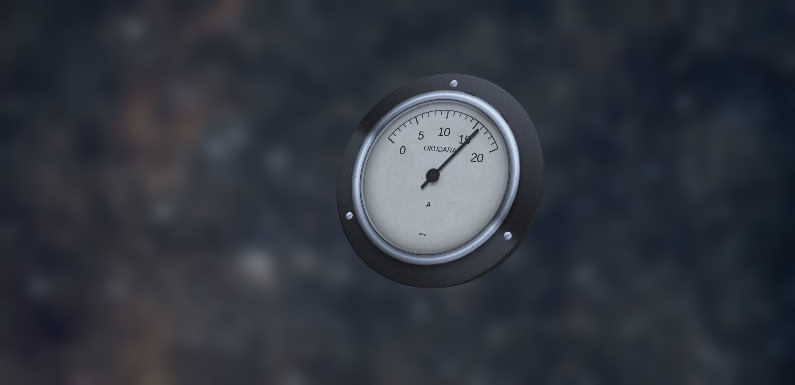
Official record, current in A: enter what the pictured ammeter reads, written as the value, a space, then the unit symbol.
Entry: 16 A
